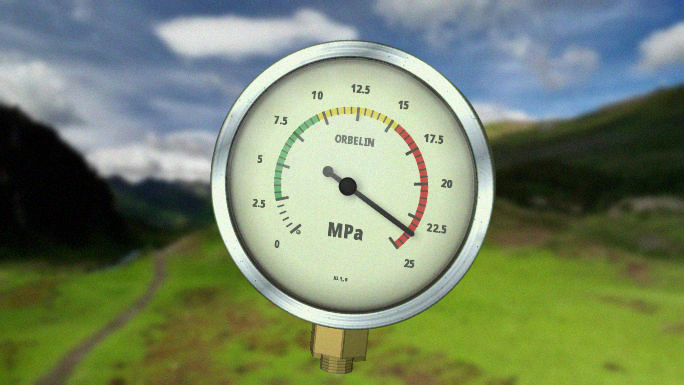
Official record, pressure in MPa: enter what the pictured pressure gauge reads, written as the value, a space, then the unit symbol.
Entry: 23.5 MPa
